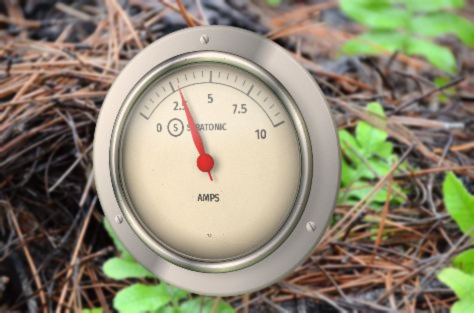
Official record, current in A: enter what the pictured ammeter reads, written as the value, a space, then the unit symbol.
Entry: 3 A
